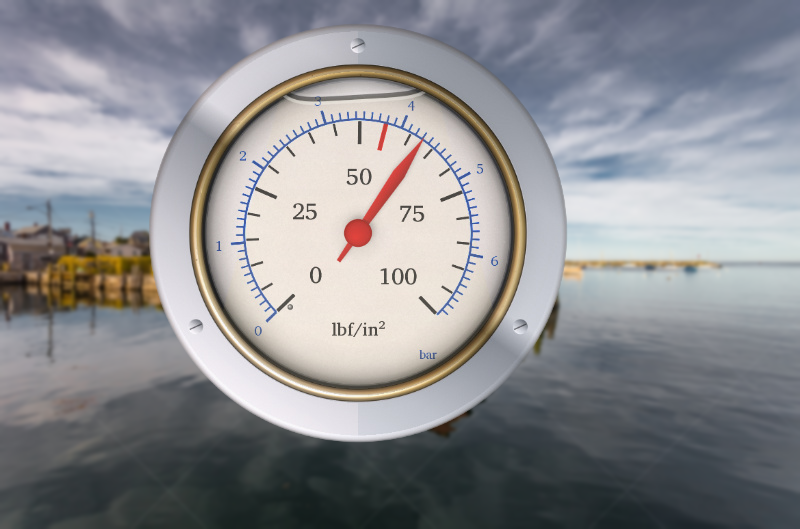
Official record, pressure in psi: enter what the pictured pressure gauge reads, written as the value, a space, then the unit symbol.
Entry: 62.5 psi
